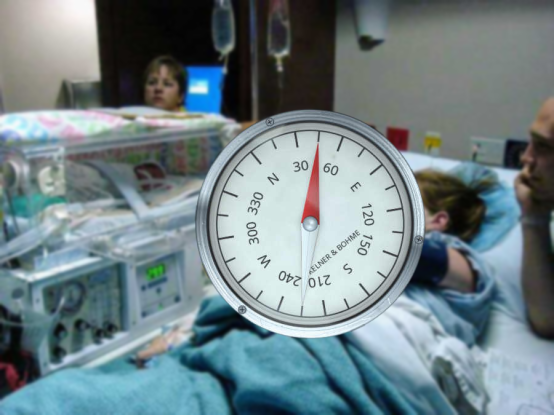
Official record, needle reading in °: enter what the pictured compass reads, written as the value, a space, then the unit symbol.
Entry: 45 °
